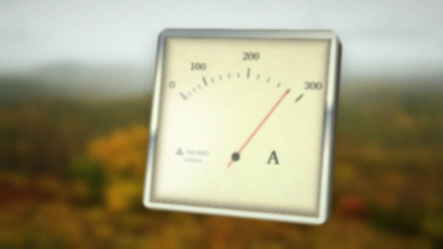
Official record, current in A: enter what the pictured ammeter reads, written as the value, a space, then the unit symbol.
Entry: 280 A
